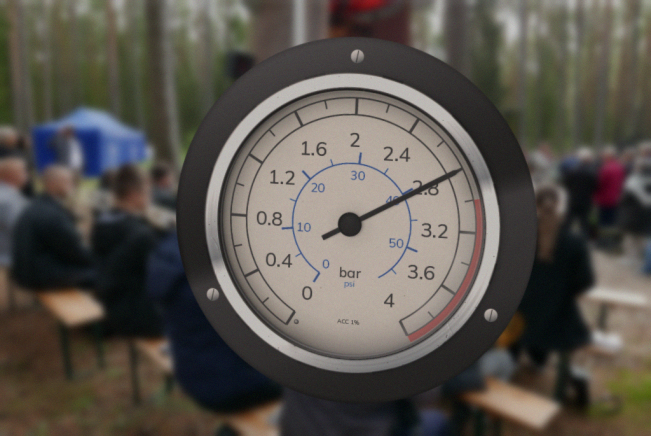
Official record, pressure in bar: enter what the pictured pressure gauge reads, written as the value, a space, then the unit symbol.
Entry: 2.8 bar
